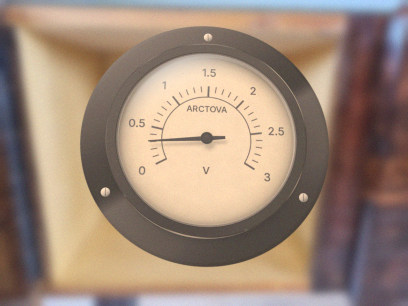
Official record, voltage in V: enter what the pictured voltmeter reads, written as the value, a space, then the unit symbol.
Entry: 0.3 V
